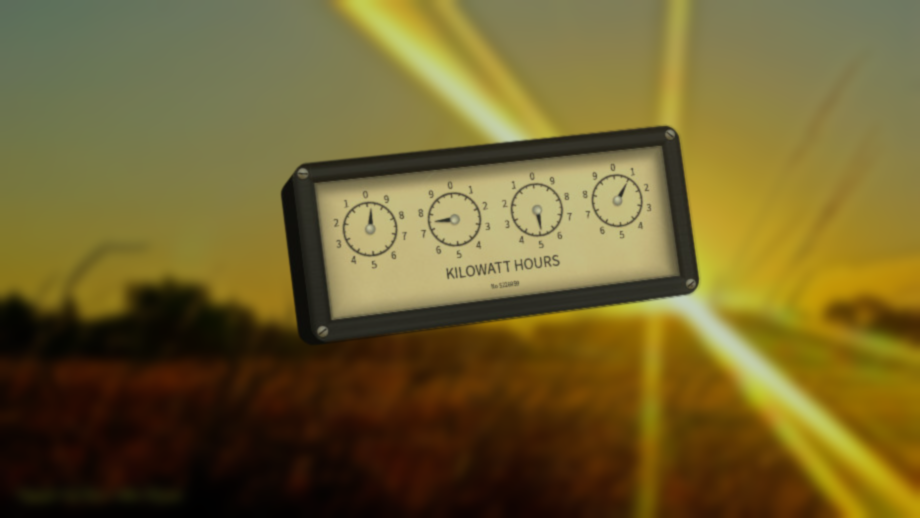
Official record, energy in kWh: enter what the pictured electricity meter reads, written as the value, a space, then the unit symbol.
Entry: 9751 kWh
